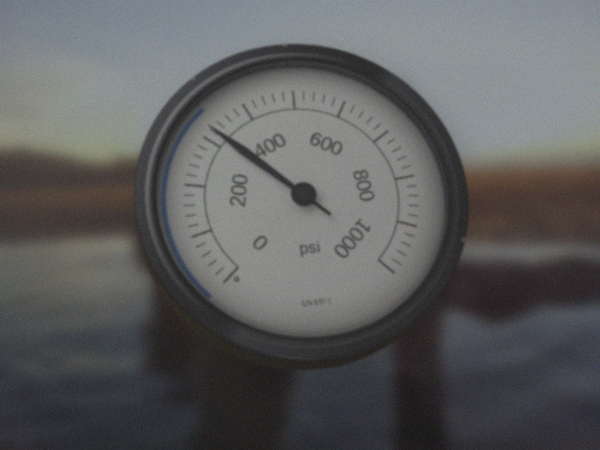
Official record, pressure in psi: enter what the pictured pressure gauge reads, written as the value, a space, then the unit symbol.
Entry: 320 psi
